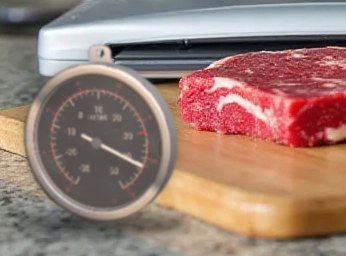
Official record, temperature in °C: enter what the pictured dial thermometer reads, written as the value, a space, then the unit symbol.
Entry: 40 °C
